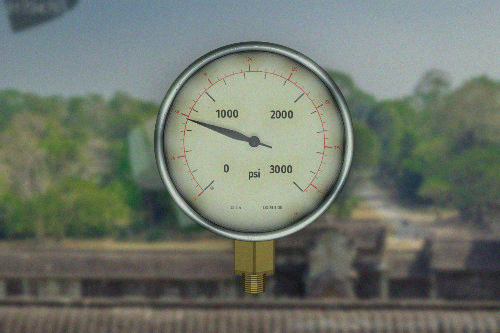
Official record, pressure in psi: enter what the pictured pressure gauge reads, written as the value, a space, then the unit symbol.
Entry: 700 psi
